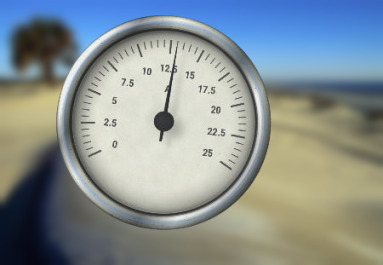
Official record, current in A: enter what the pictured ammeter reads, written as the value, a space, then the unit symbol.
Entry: 13 A
